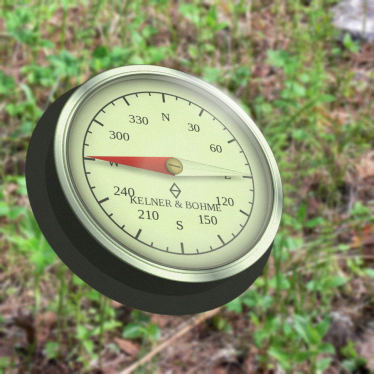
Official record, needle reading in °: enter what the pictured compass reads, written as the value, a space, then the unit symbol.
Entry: 270 °
